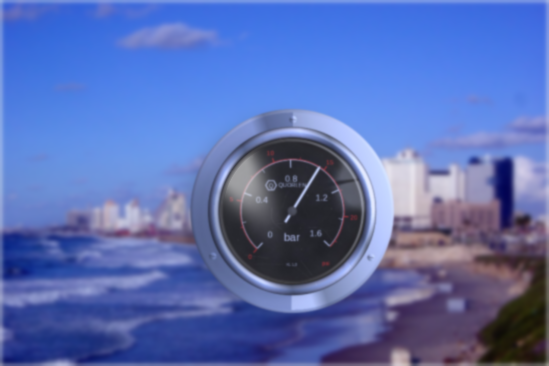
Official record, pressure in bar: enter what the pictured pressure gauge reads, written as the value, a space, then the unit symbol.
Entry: 1 bar
